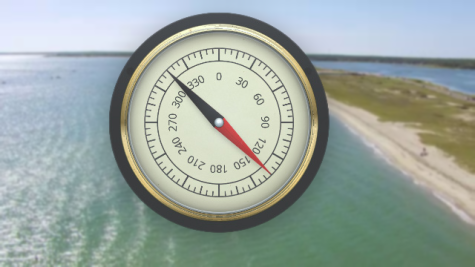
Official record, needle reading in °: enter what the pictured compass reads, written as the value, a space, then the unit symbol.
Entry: 135 °
